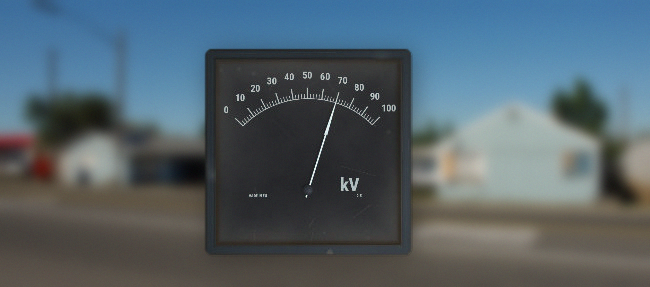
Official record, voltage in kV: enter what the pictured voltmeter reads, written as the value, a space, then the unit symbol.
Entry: 70 kV
